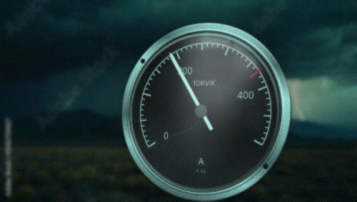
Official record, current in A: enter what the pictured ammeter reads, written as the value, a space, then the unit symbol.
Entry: 190 A
